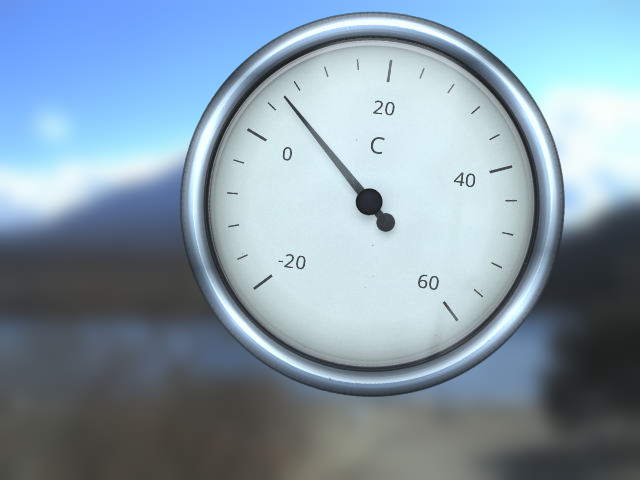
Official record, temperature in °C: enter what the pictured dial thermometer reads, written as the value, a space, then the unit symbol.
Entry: 6 °C
